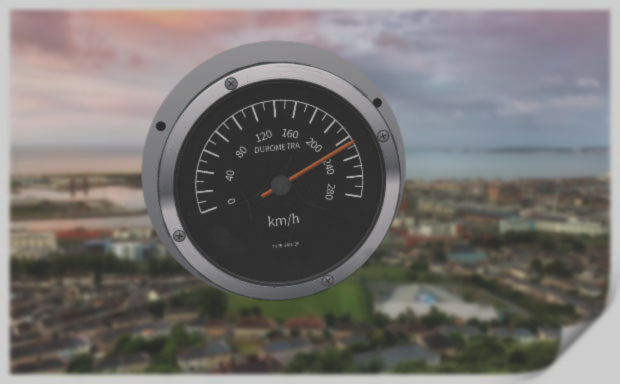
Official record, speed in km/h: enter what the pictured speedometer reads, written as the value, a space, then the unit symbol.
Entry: 225 km/h
